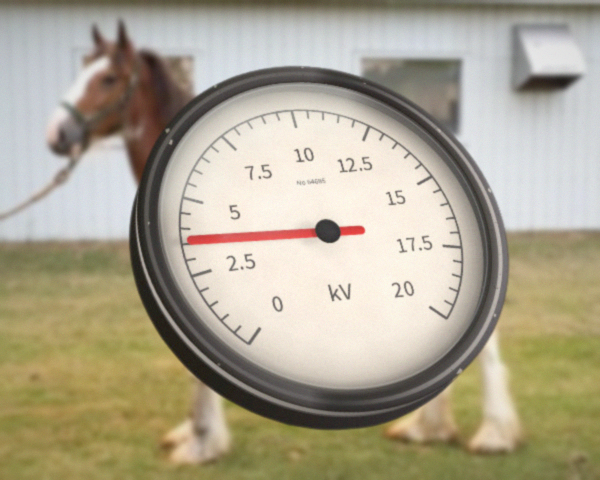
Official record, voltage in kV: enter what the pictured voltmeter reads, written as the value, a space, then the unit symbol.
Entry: 3.5 kV
